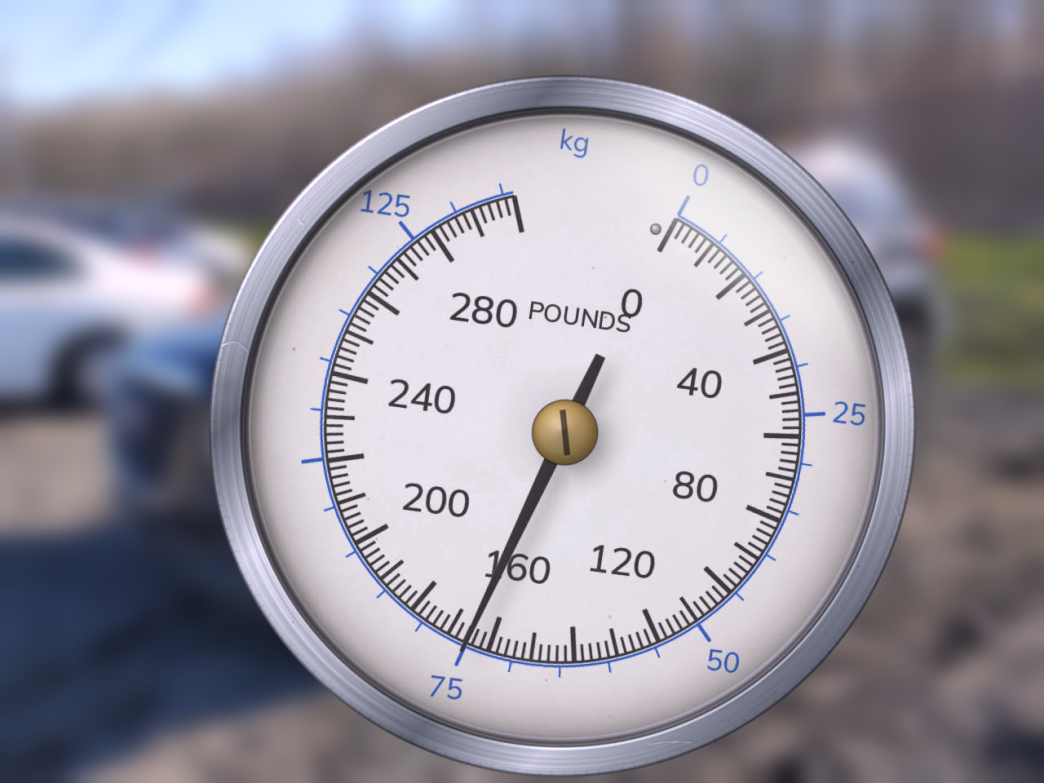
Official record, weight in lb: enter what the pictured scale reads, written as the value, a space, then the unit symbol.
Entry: 166 lb
